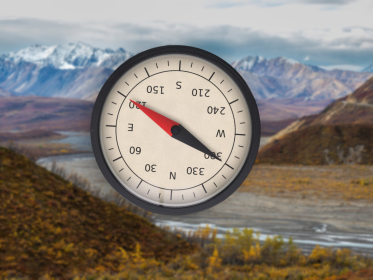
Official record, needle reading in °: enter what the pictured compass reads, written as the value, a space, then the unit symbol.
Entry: 120 °
